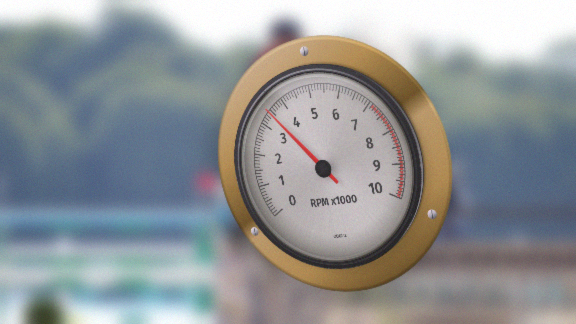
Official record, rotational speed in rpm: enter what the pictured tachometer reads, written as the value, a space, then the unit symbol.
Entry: 3500 rpm
